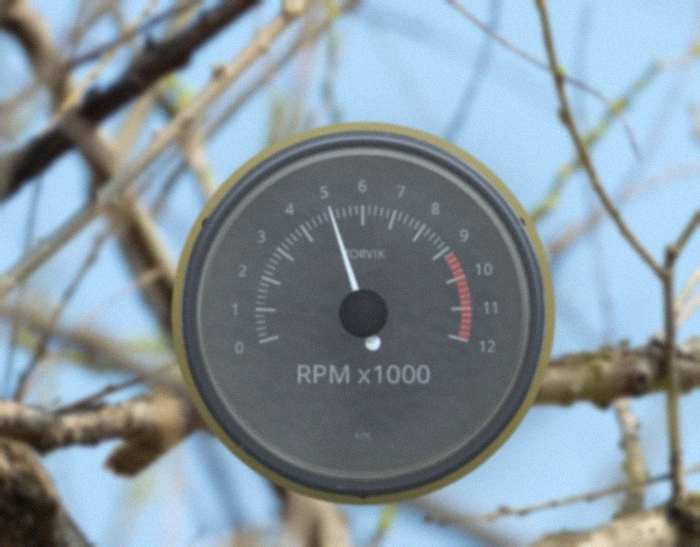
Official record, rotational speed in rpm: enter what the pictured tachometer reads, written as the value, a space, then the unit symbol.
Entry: 5000 rpm
